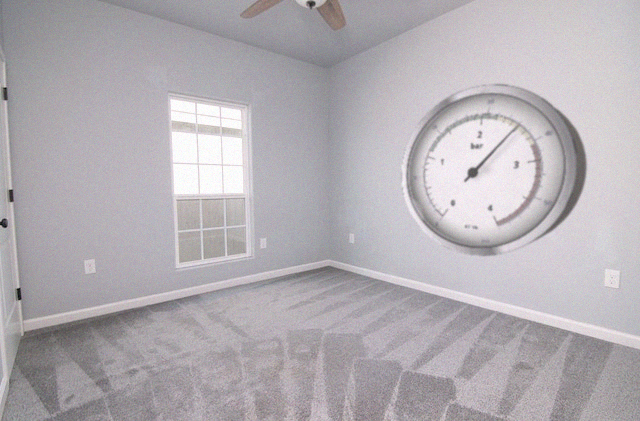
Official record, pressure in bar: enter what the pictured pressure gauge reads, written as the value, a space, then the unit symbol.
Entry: 2.5 bar
